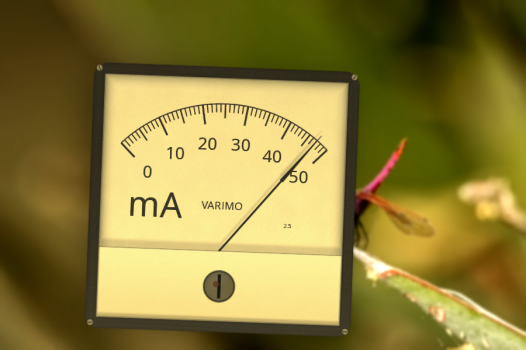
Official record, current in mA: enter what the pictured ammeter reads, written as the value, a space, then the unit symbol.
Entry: 47 mA
